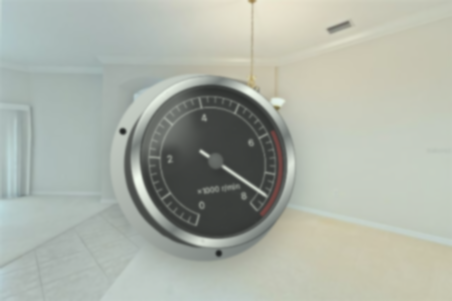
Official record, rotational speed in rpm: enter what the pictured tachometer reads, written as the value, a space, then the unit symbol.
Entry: 7600 rpm
